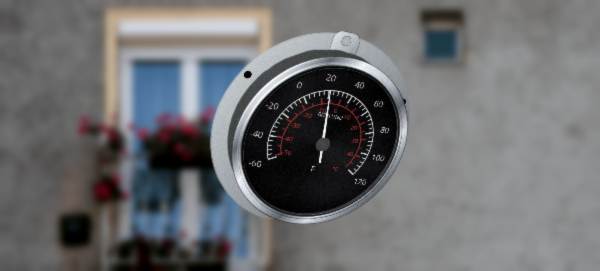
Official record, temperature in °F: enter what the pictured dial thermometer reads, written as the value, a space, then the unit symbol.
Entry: 20 °F
